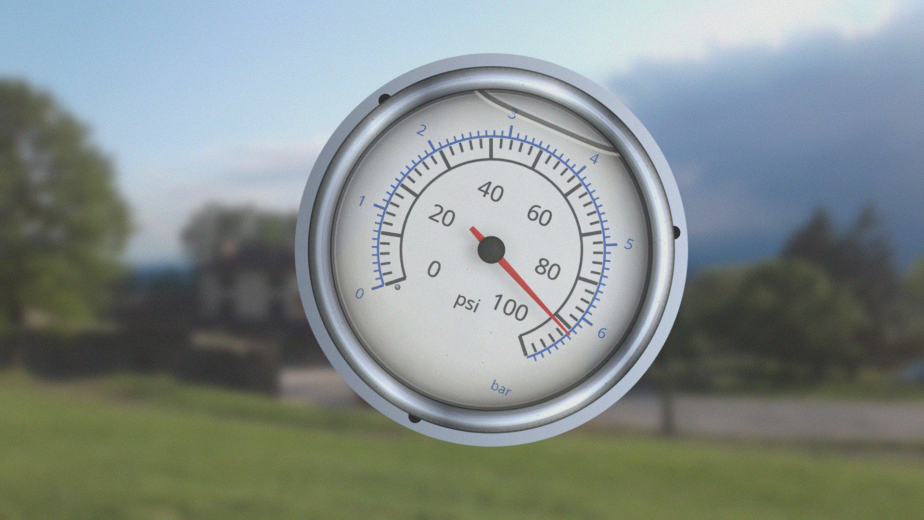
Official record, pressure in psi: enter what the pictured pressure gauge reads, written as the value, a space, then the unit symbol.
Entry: 91 psi
